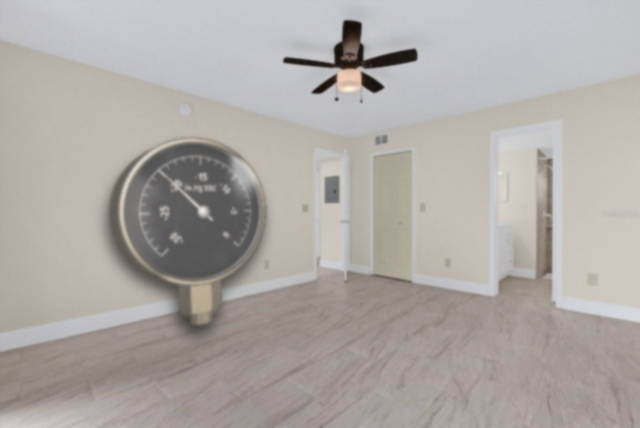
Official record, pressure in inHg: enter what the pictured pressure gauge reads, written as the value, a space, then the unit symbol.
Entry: -20 inHg
